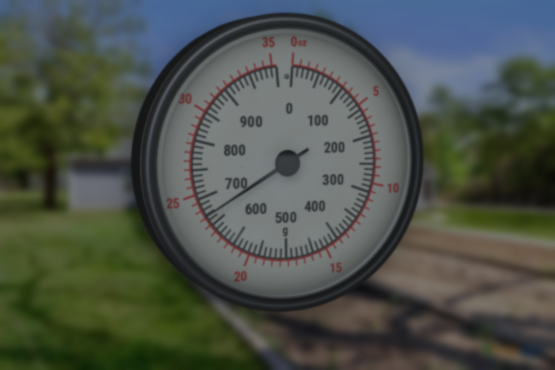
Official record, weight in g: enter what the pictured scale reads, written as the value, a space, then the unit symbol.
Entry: 670 g
